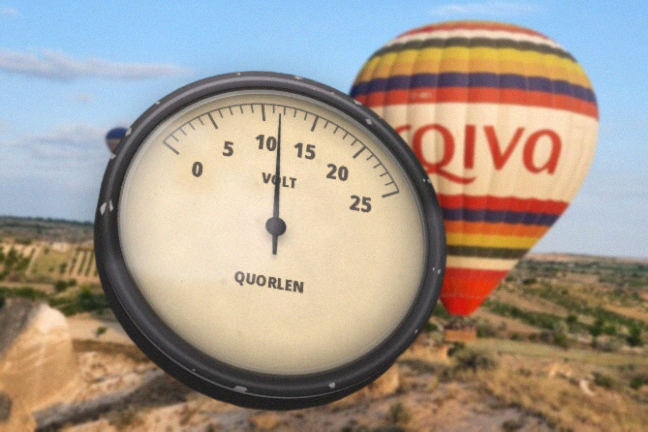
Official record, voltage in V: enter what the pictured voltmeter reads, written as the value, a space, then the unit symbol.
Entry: 11.5 V
